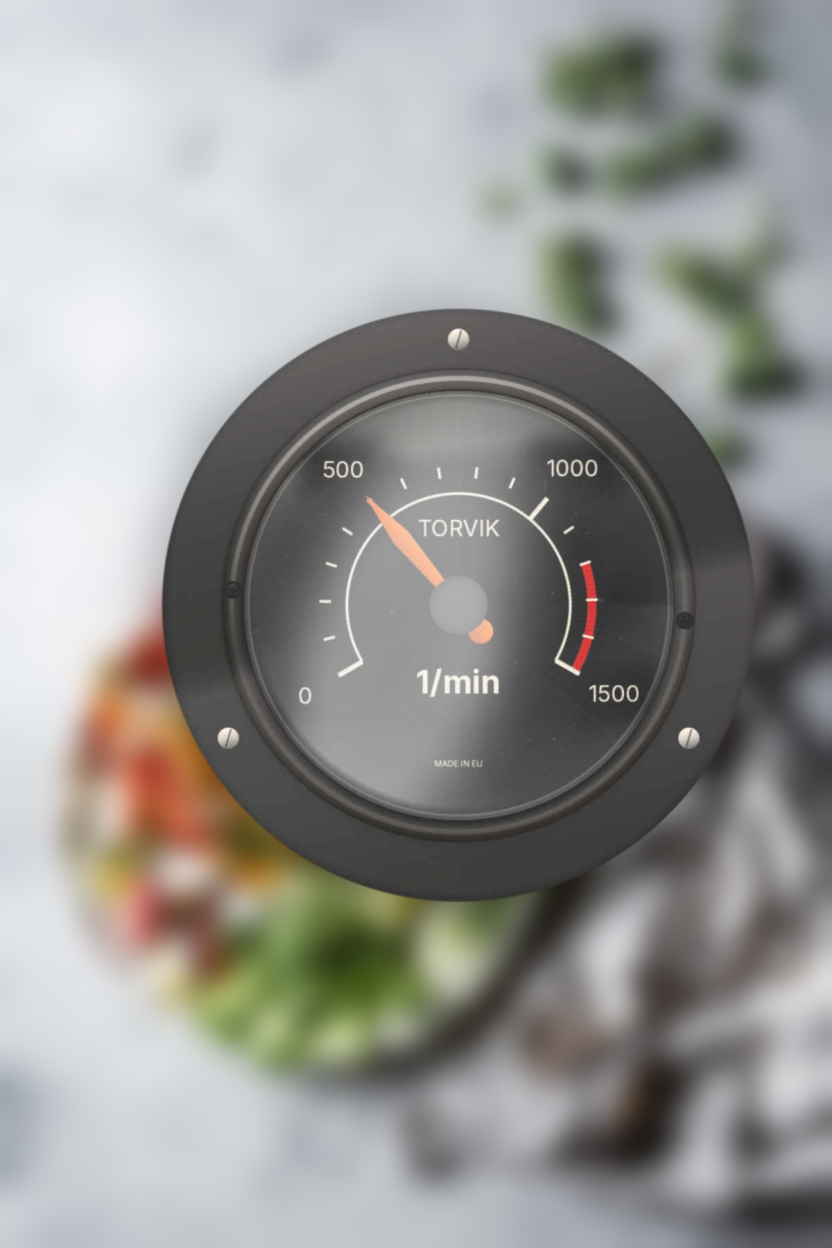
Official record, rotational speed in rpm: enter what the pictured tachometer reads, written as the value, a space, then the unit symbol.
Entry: 500 rpm
